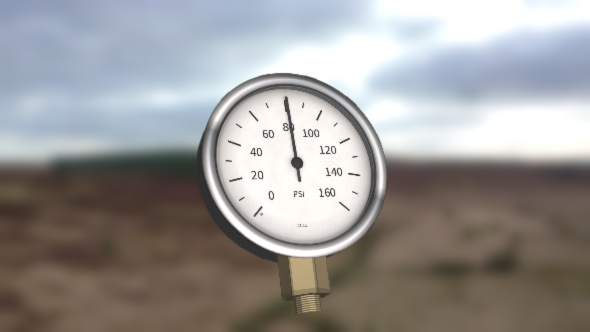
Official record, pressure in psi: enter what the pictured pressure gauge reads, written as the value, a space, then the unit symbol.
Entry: 80 psi
